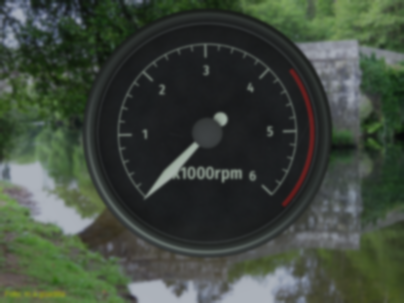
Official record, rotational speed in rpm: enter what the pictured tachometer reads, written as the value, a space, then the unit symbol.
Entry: 0 rpm
